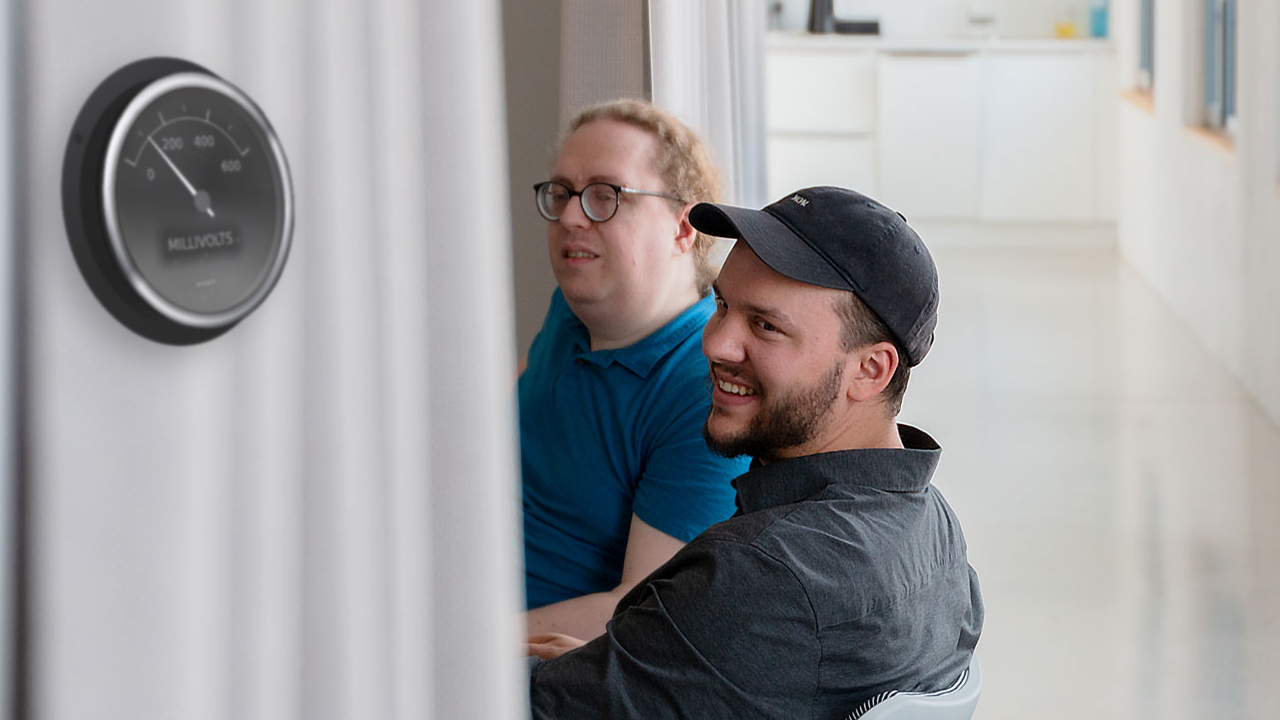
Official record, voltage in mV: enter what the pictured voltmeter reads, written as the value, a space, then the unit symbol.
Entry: 100 mV
